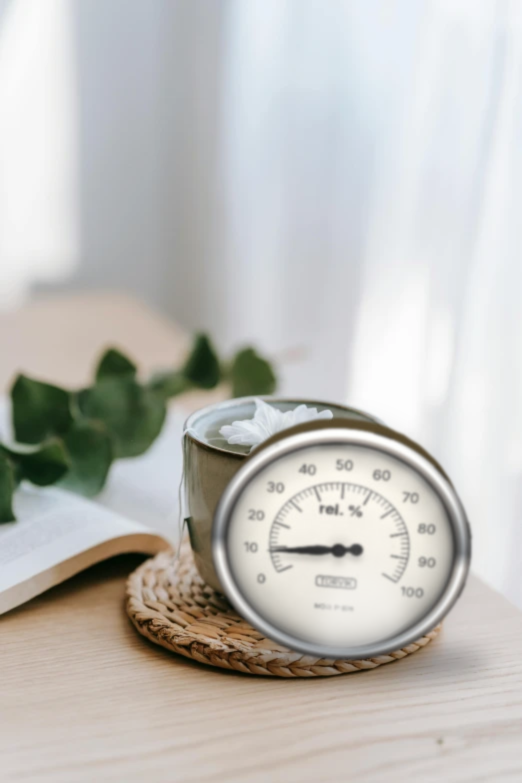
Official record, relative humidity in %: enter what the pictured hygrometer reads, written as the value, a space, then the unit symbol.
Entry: 10 %
